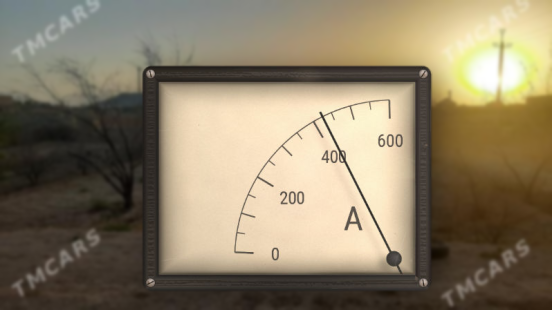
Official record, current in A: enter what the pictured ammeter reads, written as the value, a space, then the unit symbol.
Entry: 425 A
